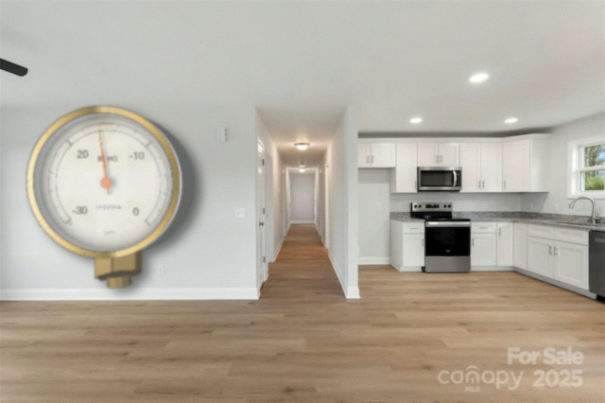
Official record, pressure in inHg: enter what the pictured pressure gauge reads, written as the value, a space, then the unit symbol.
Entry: -16 inHg
